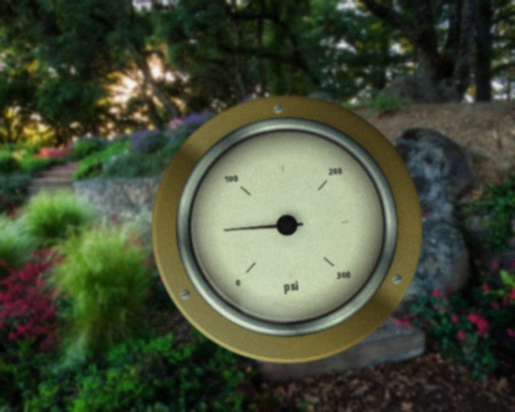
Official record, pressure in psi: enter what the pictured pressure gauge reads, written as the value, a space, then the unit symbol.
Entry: 50 psi
